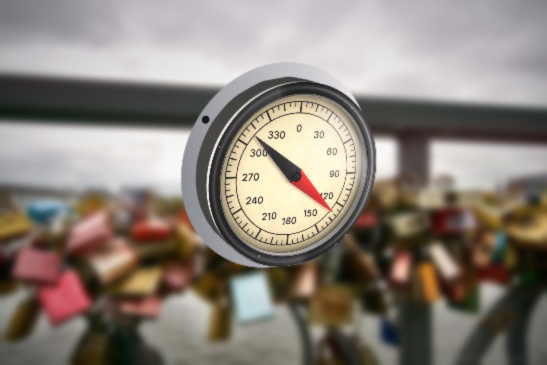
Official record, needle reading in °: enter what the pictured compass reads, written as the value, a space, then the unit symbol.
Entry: 130 °
